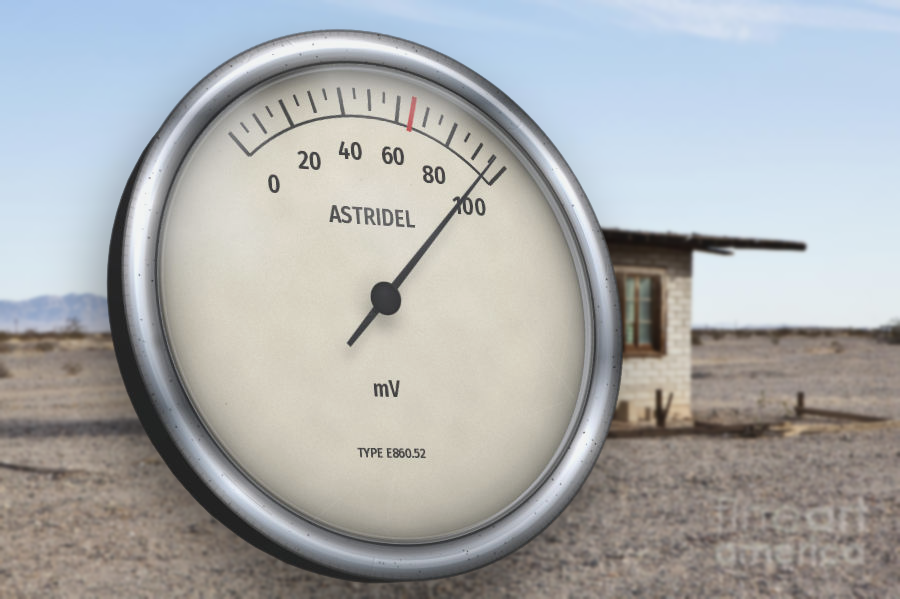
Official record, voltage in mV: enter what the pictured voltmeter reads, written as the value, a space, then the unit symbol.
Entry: 95 mV
